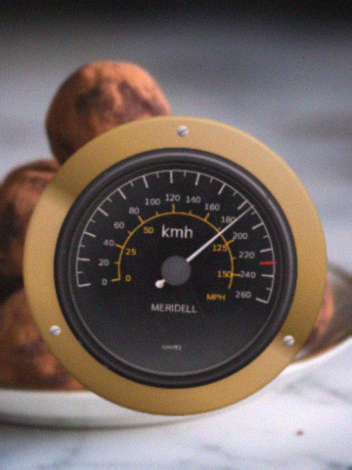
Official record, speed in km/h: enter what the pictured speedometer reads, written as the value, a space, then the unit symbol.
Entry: 185 km/h
